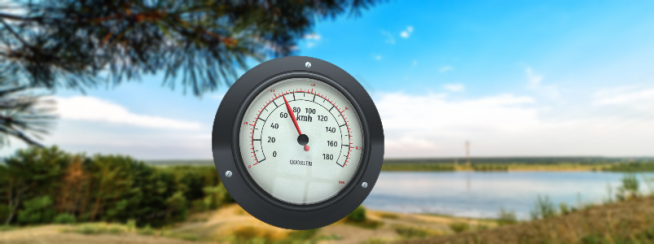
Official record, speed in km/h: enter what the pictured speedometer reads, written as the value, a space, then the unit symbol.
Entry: 70 km/h
